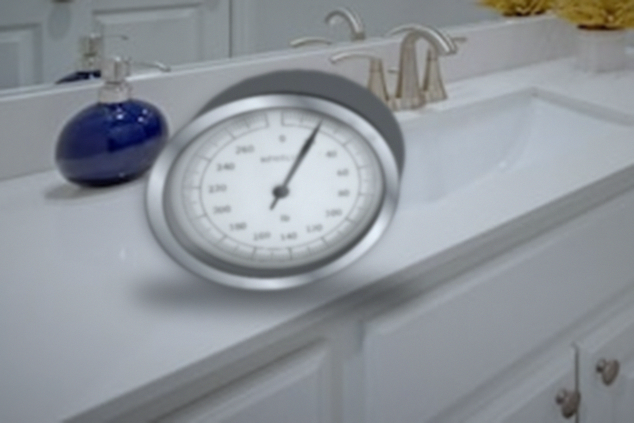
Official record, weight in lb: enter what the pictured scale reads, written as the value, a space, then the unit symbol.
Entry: 20 lb
